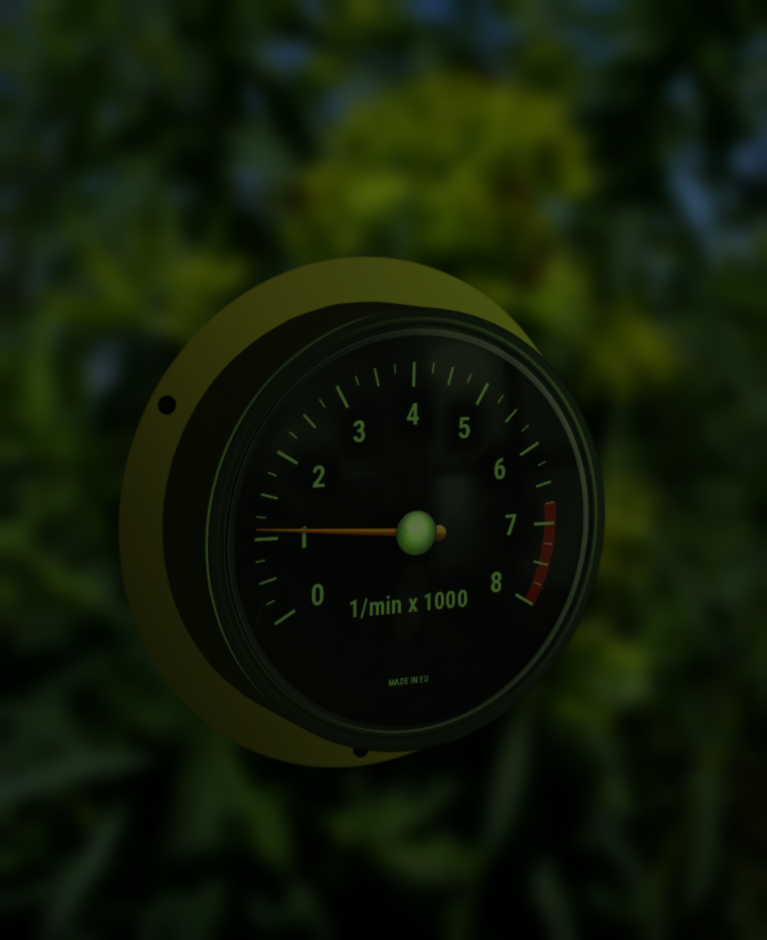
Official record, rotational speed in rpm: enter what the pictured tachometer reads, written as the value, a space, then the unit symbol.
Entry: 1125 rpm
